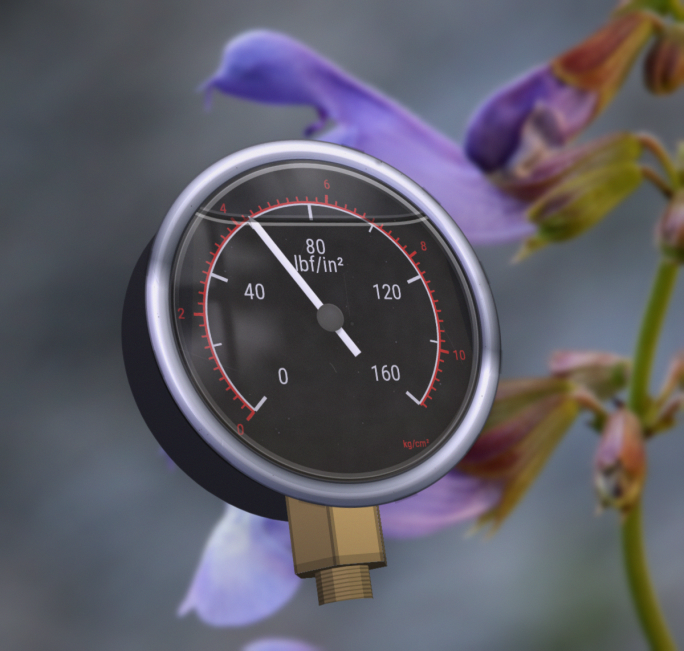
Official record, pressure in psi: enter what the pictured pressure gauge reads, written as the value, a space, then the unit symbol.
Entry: 60 psi
